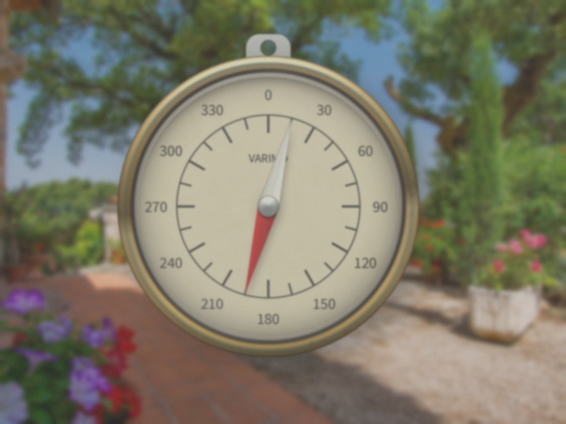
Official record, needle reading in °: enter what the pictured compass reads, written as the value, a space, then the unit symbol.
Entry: 195 °
